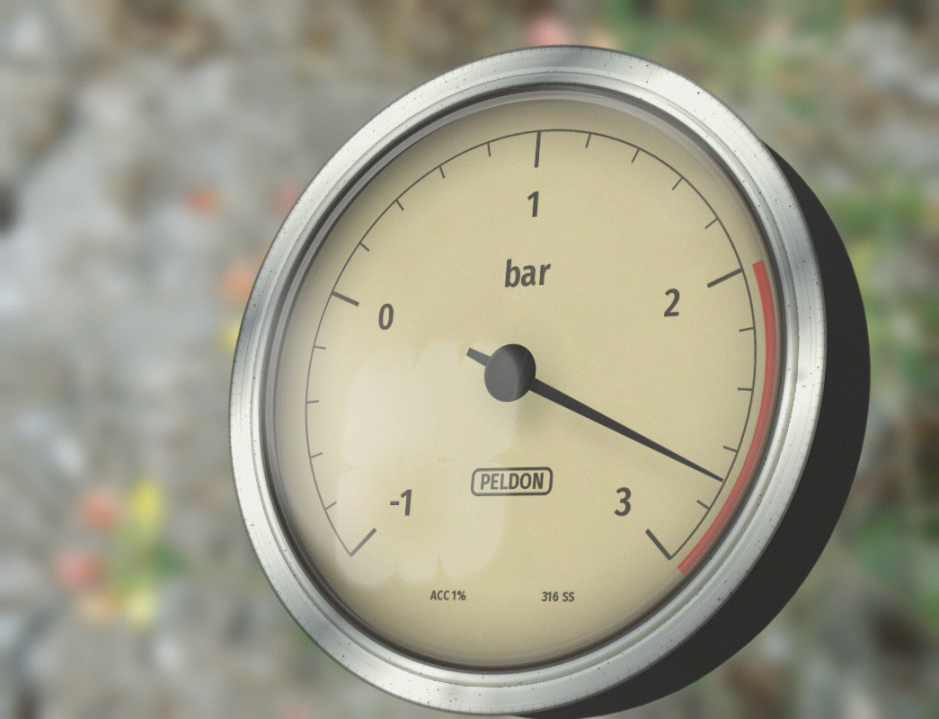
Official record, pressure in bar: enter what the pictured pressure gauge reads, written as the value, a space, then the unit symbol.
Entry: 2.7 bar
